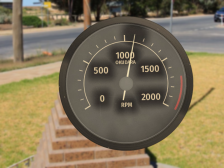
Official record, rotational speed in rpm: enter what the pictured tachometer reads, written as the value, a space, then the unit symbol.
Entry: 1100 rpm
